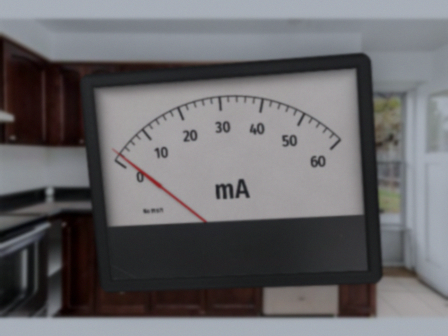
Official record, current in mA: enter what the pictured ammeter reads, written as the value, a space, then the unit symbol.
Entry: 2 mA
